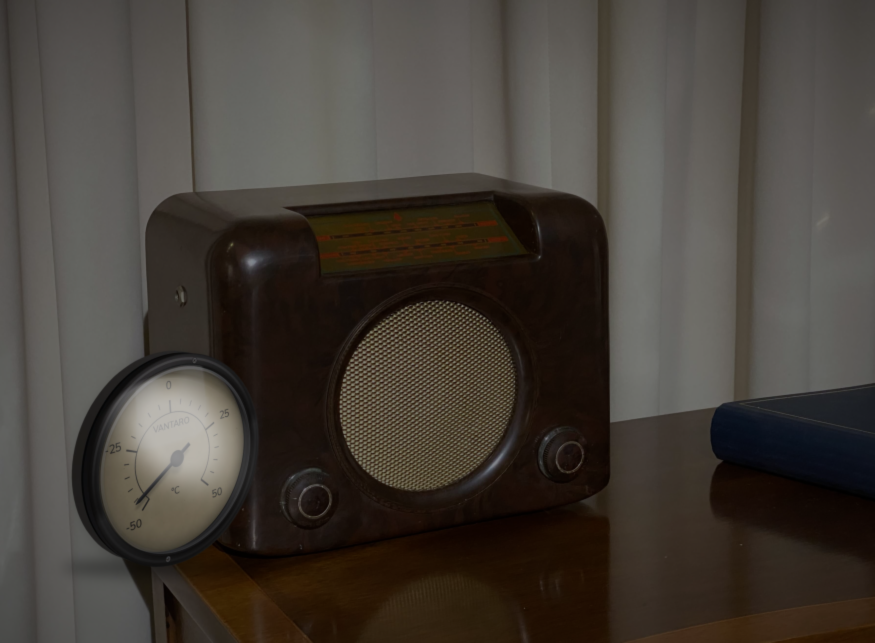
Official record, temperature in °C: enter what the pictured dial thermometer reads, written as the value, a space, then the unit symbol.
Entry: -45 °C
